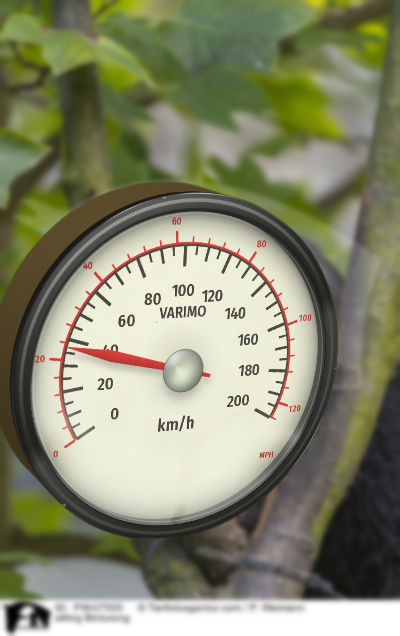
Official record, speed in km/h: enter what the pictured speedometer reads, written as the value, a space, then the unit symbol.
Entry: 37.5 km/h
